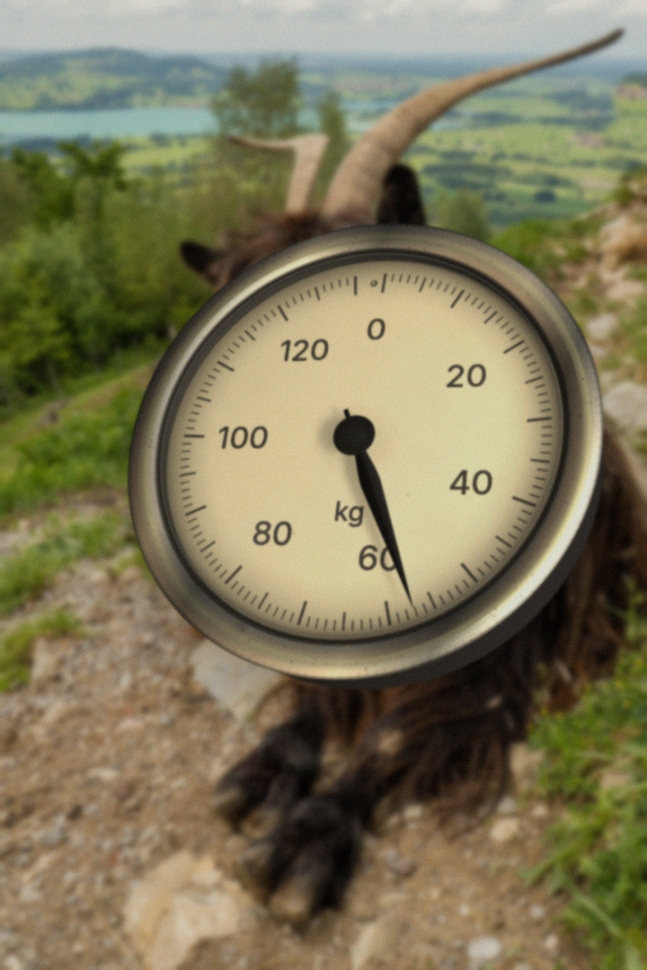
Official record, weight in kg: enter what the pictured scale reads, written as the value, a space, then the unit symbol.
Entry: 57 kg
